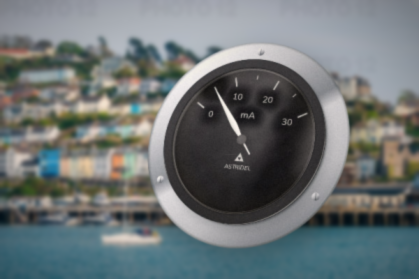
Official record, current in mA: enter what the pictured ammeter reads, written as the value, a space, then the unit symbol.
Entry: 5 mA
